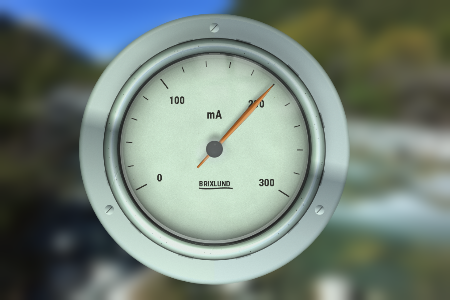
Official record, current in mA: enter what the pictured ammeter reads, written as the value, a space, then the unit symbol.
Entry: 200 mA
